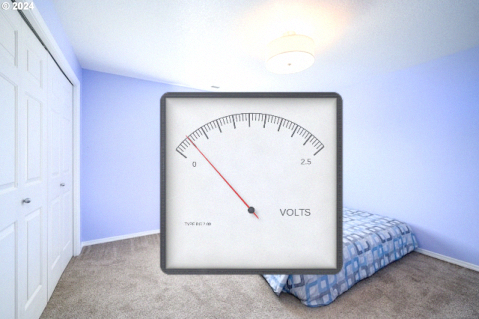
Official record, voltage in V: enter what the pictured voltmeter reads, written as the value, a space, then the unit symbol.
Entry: 0.25 V
